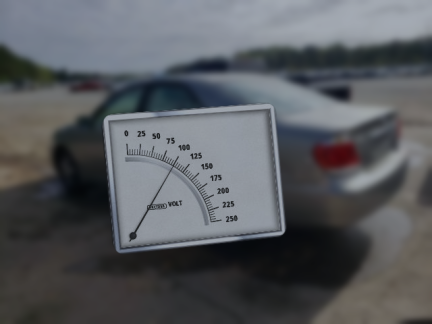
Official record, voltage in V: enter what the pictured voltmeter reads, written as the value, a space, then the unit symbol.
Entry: 100 V
